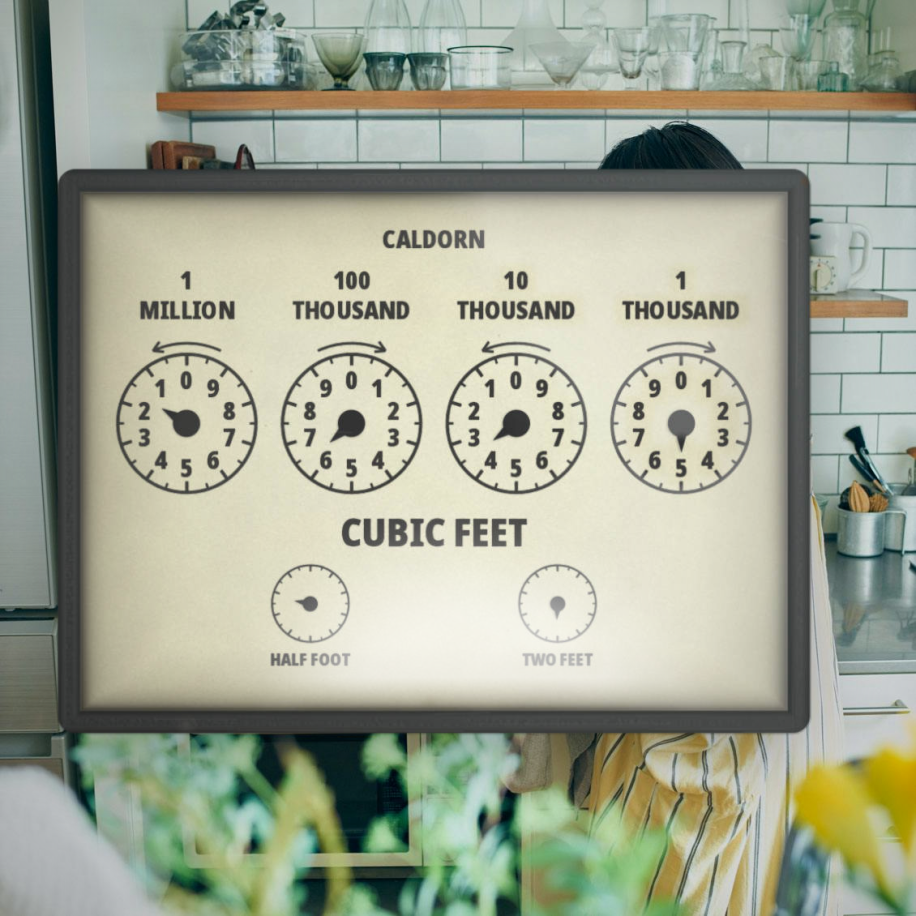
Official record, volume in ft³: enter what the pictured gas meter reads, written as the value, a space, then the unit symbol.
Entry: 163500 ft³
